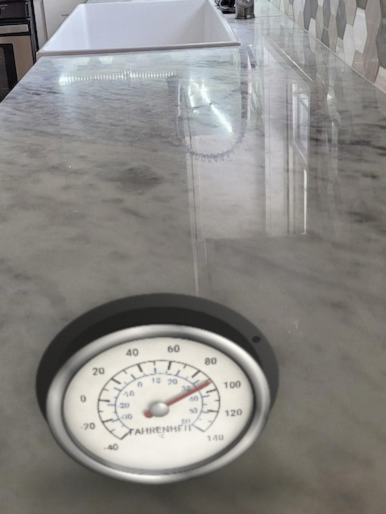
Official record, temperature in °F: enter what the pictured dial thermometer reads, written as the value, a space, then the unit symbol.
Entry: 90 °F
